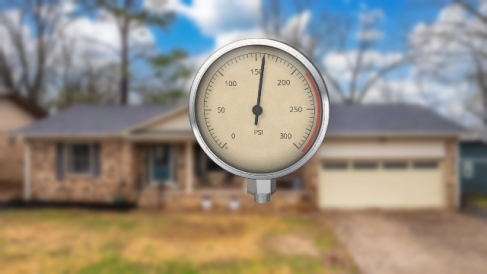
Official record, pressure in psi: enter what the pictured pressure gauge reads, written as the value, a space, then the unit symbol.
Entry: 160 psi
